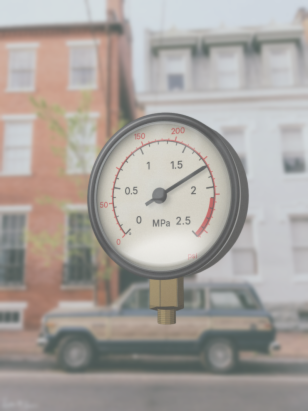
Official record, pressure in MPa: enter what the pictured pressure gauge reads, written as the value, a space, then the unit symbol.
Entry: 1.8 MPa
